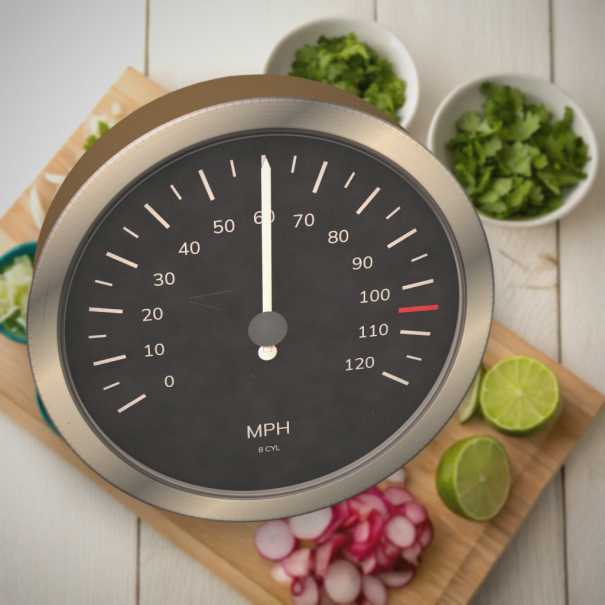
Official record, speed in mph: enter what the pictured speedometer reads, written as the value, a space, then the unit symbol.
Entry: 60 mph
